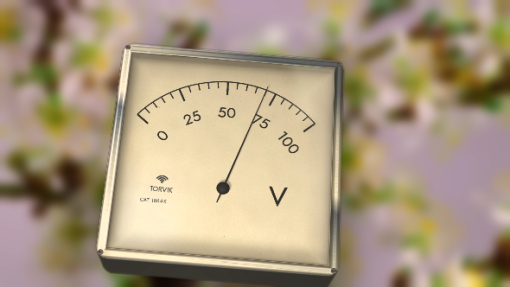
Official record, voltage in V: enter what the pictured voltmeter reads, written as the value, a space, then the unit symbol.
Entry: 70 V
